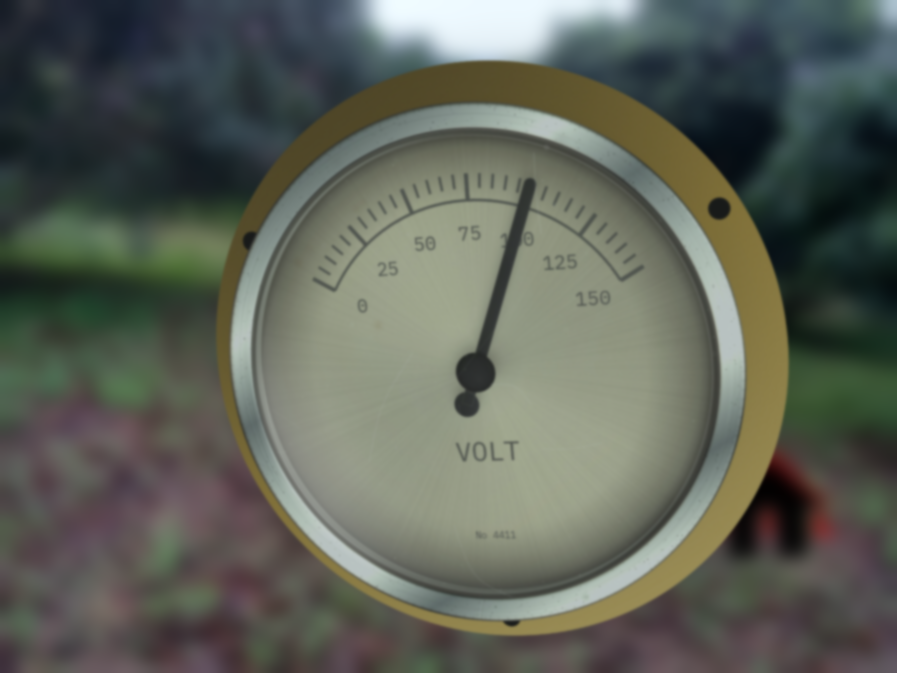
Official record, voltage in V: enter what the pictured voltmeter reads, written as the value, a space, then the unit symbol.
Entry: 100 V
